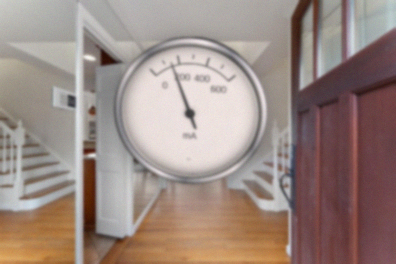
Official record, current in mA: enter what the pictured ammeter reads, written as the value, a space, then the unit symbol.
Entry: 150 mA
